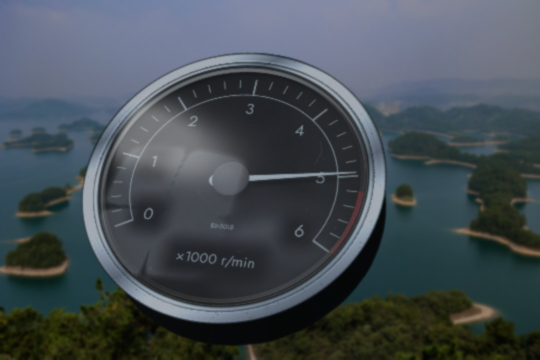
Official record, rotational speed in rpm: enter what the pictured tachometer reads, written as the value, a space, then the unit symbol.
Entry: 5000 rpm
